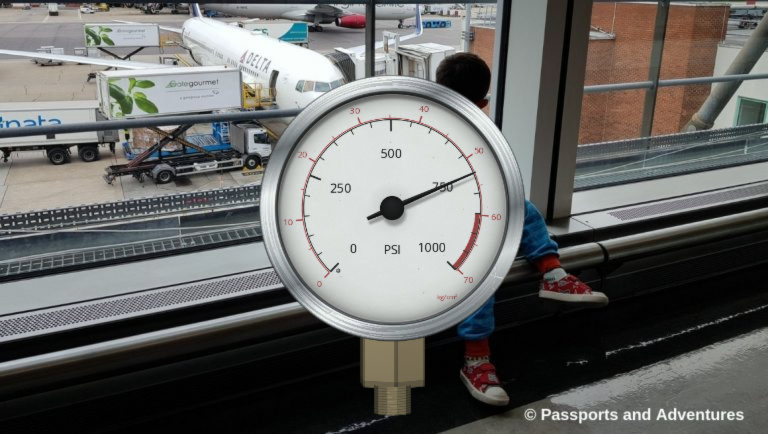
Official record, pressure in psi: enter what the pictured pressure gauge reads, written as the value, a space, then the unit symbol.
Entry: 750 psi
